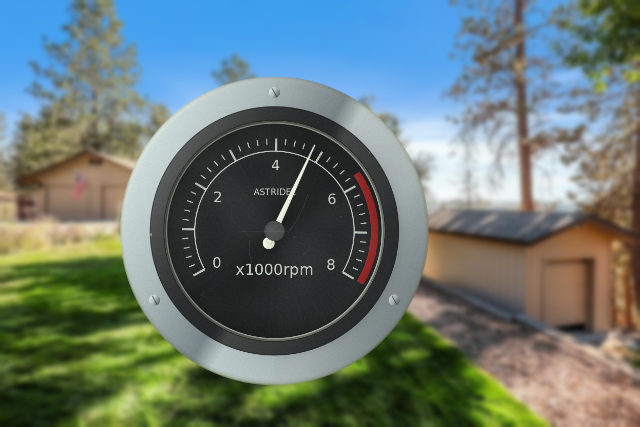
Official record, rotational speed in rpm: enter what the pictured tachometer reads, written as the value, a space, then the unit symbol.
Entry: 4800 rpm
